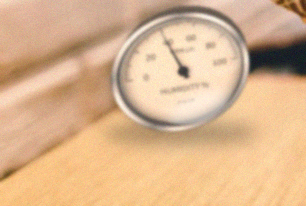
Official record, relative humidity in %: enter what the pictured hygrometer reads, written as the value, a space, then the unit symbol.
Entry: 40 %
